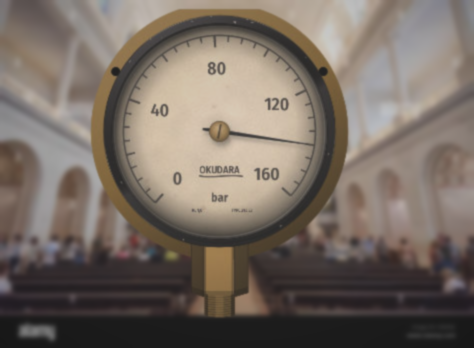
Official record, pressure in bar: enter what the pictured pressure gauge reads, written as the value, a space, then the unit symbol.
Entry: 140 bar
